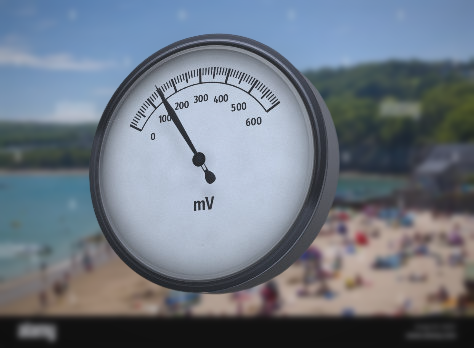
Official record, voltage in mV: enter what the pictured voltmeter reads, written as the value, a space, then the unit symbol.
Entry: 150 mV
